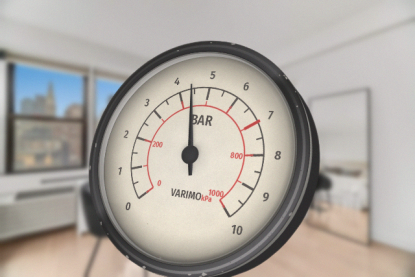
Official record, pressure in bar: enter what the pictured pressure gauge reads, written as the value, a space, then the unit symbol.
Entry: 4.5 bar
